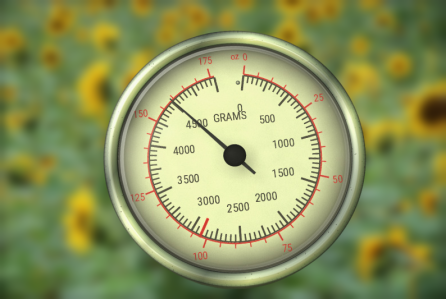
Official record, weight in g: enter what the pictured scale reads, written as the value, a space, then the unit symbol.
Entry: 4500 g
